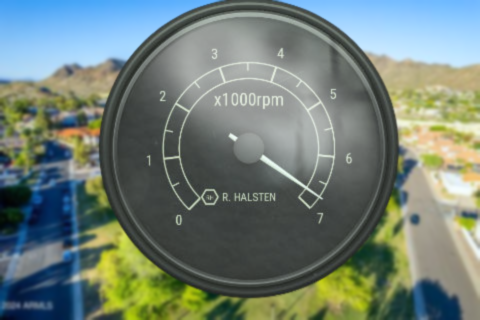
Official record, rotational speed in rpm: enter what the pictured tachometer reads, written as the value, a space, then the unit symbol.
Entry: 6750 rpm
